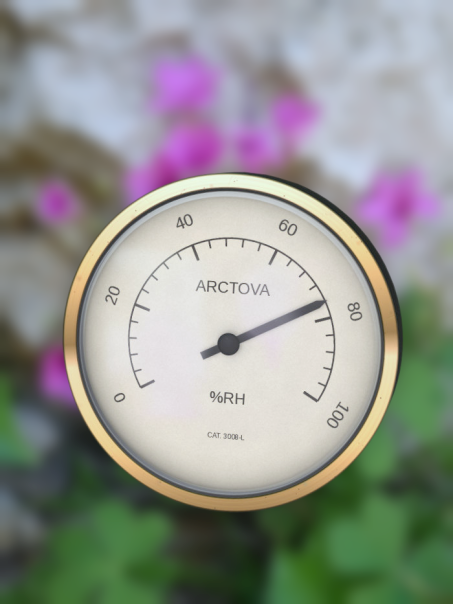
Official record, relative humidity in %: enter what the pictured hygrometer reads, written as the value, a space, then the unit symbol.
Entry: 76 %
